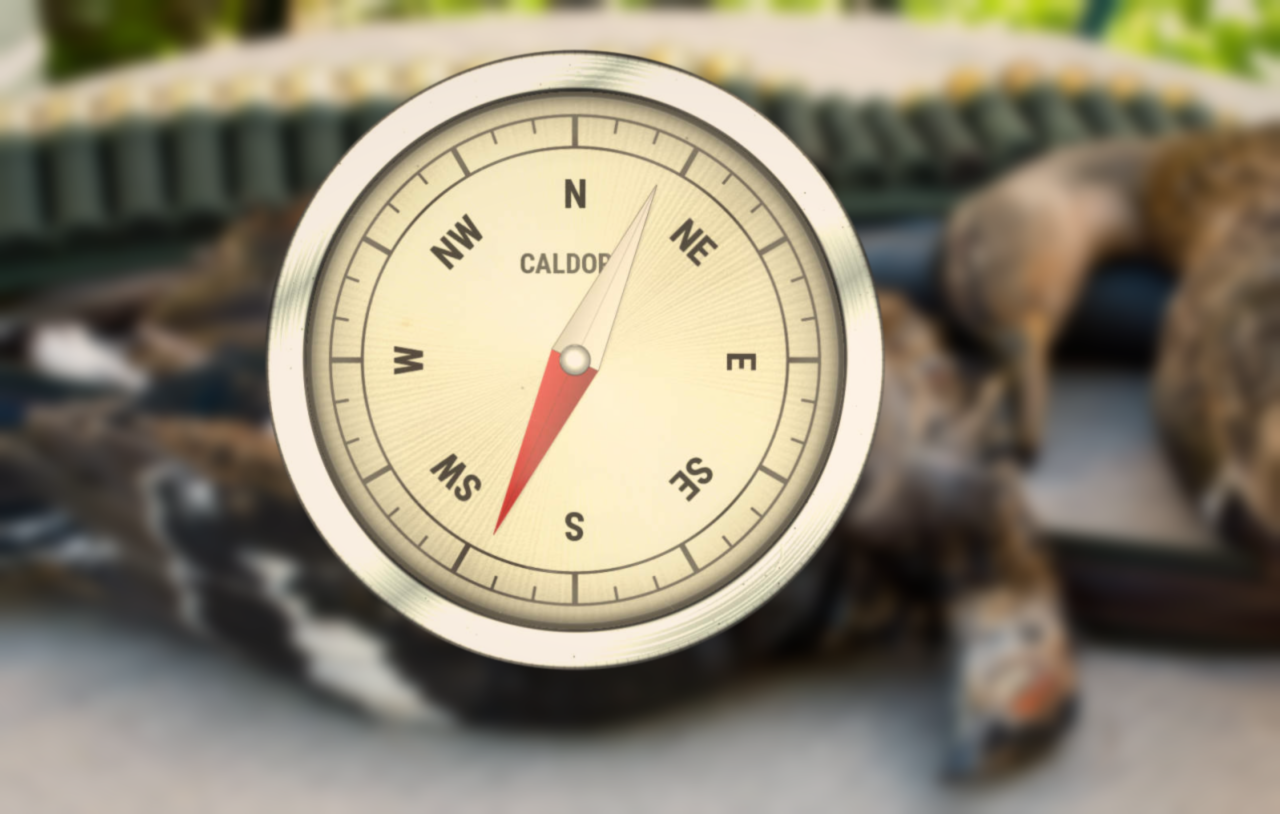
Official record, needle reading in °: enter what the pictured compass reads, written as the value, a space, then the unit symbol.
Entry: 205 °
